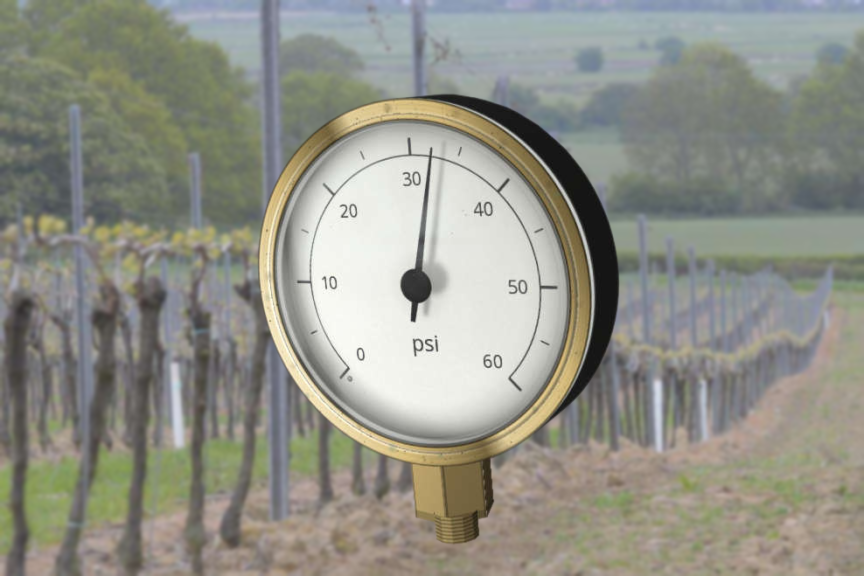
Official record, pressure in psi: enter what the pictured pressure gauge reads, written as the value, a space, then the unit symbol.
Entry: 32.5 psi
